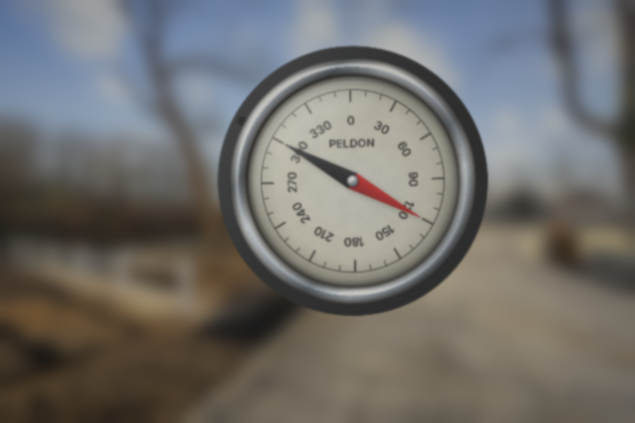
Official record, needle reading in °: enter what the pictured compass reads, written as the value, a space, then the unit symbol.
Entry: 120 °
